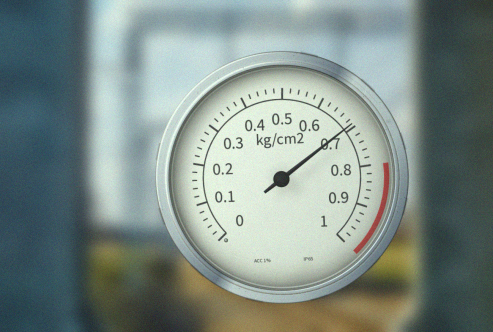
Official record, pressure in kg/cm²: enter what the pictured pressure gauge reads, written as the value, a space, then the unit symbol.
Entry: 0.69 kg/cm²
